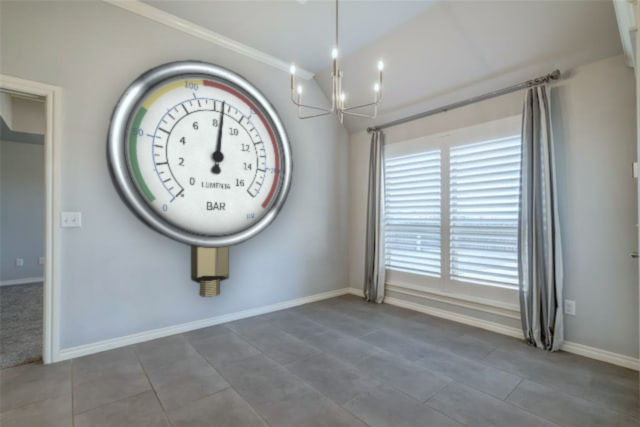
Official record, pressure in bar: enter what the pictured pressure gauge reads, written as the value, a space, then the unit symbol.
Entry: 8.5 bar
